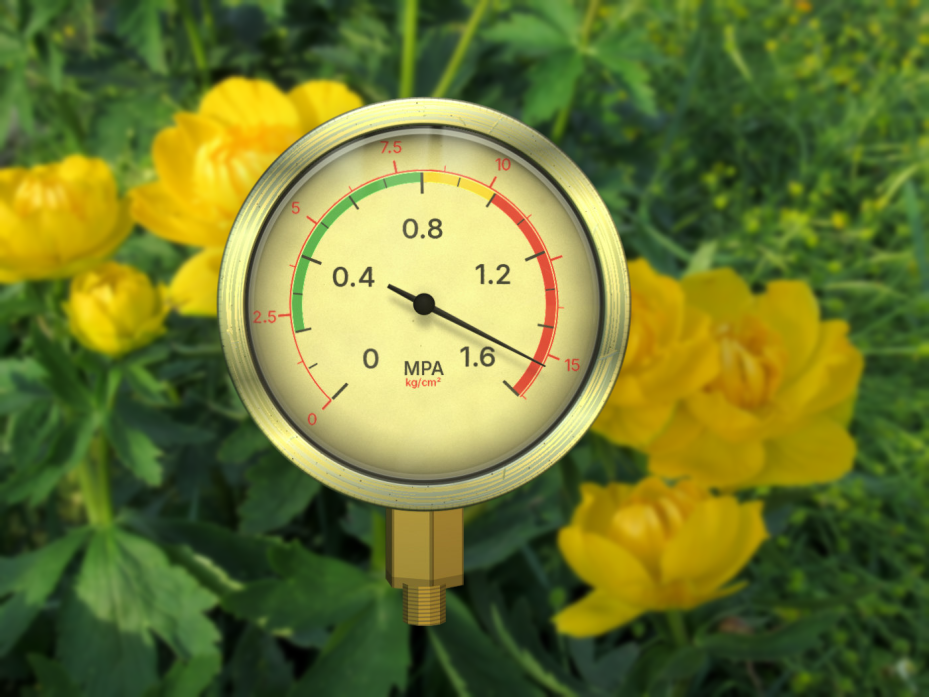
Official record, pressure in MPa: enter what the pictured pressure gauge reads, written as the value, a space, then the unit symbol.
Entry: 1.5 MPa
